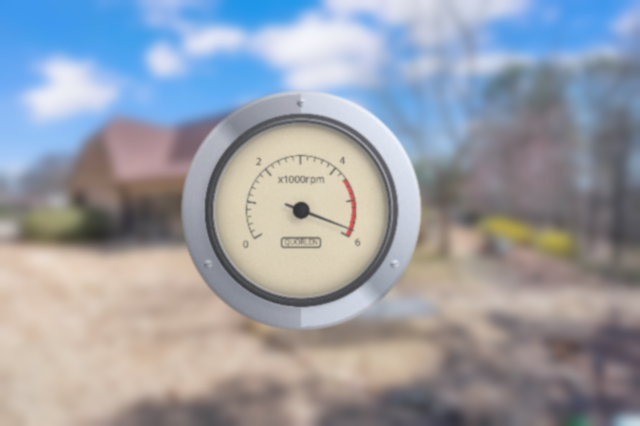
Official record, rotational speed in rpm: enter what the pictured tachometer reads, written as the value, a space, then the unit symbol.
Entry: 5800 rpm
